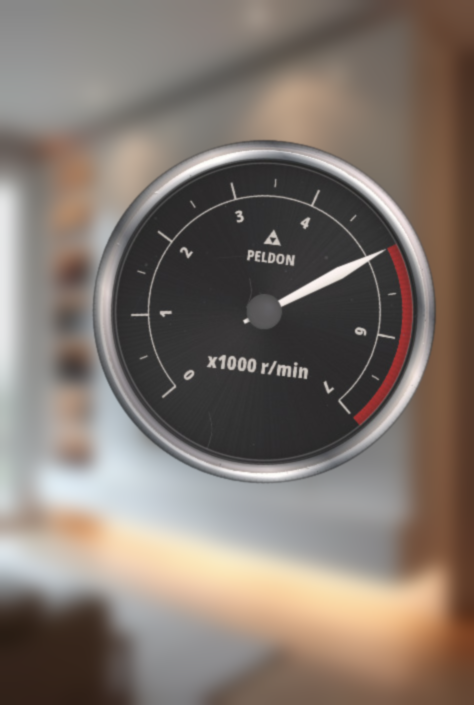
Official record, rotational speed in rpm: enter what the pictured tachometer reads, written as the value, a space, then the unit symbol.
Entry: 5000 rpm
